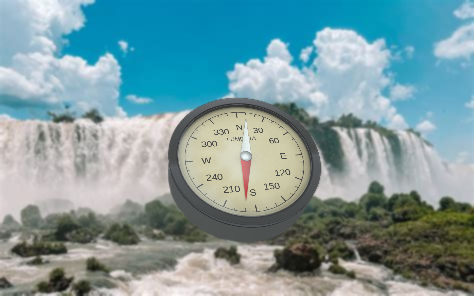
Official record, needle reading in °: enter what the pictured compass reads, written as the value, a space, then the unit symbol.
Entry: 190 °
